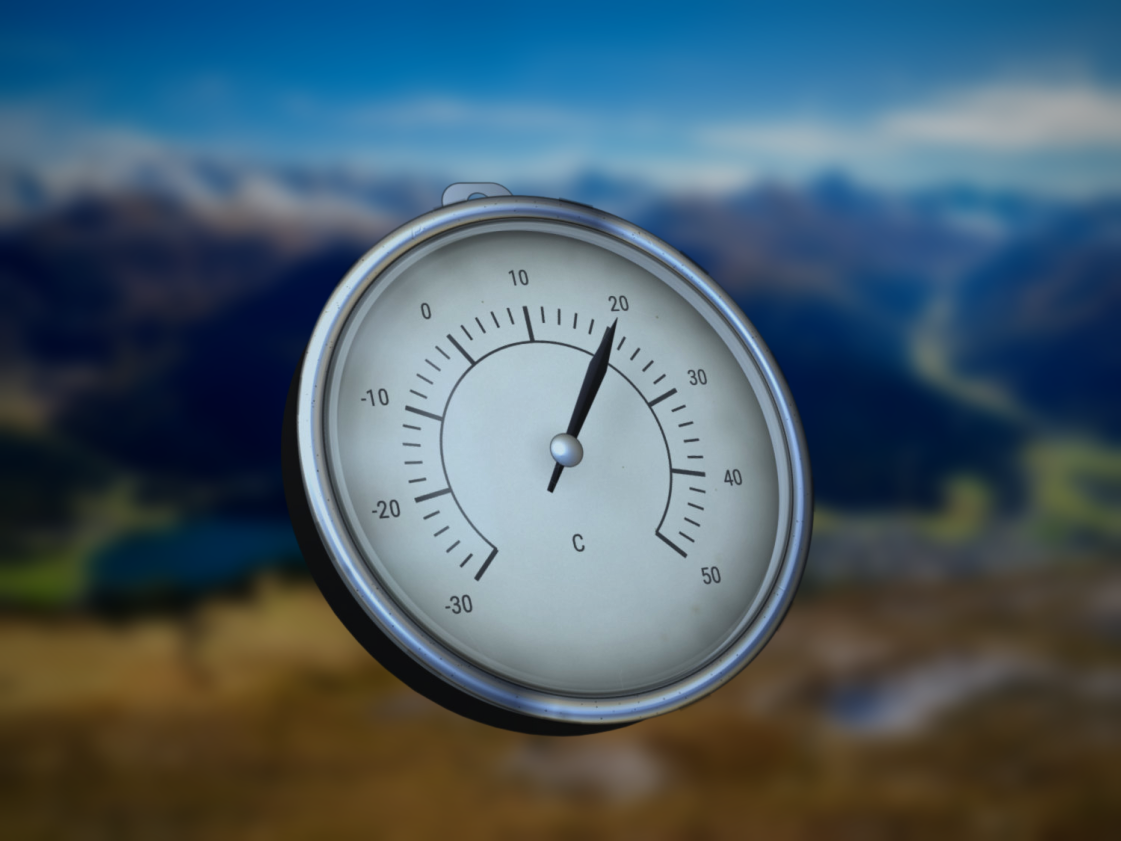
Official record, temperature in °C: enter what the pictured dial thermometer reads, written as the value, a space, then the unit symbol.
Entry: 20 °C
